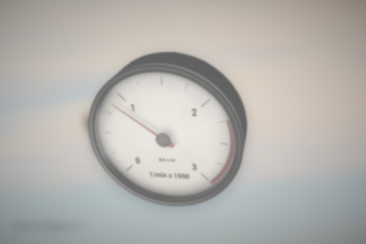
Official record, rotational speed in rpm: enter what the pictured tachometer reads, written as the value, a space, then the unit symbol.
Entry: 875 rpm
